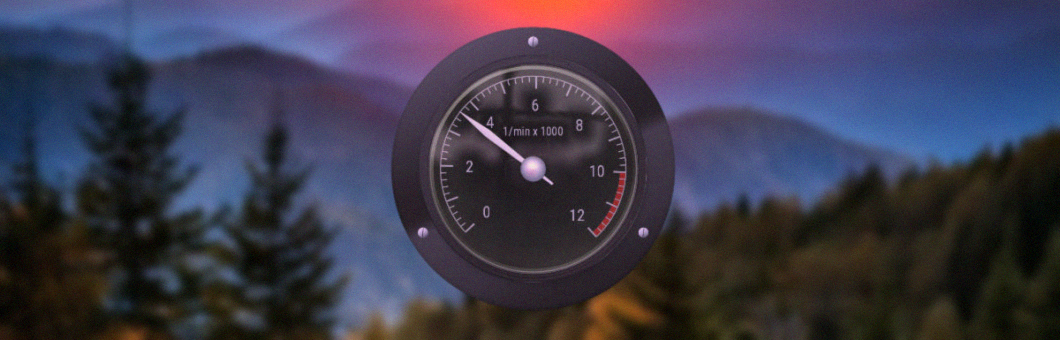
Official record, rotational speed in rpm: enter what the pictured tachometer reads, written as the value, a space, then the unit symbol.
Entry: 3600 rpm
